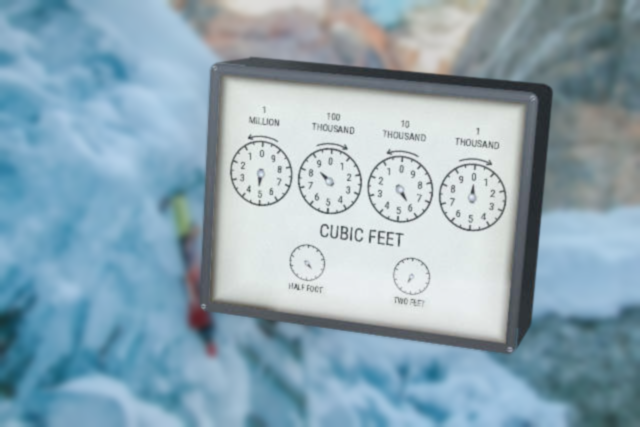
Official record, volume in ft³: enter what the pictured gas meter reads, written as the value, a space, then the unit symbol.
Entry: 486000 ft³
